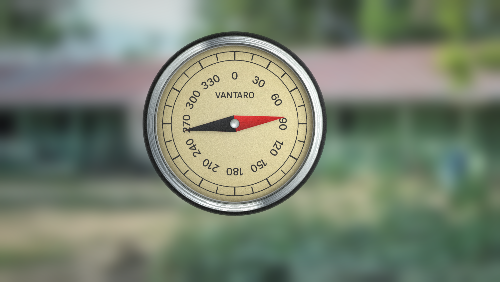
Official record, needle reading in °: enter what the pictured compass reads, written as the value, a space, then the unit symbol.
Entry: 82.5 °
